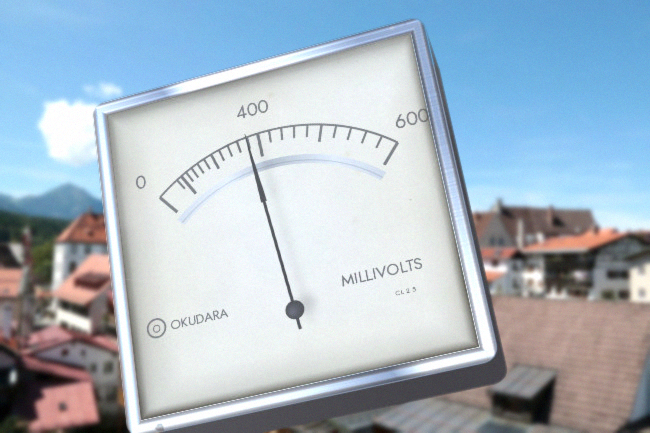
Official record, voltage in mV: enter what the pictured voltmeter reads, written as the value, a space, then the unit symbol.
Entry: 380 mV
